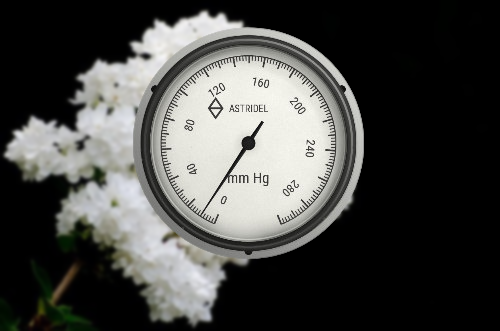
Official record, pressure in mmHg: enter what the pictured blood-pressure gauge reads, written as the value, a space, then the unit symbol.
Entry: 10 mmHg
